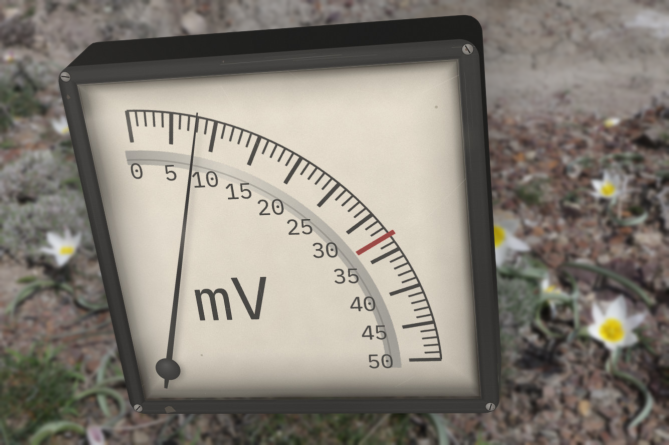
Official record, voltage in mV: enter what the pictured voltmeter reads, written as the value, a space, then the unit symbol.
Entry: 8 mV
